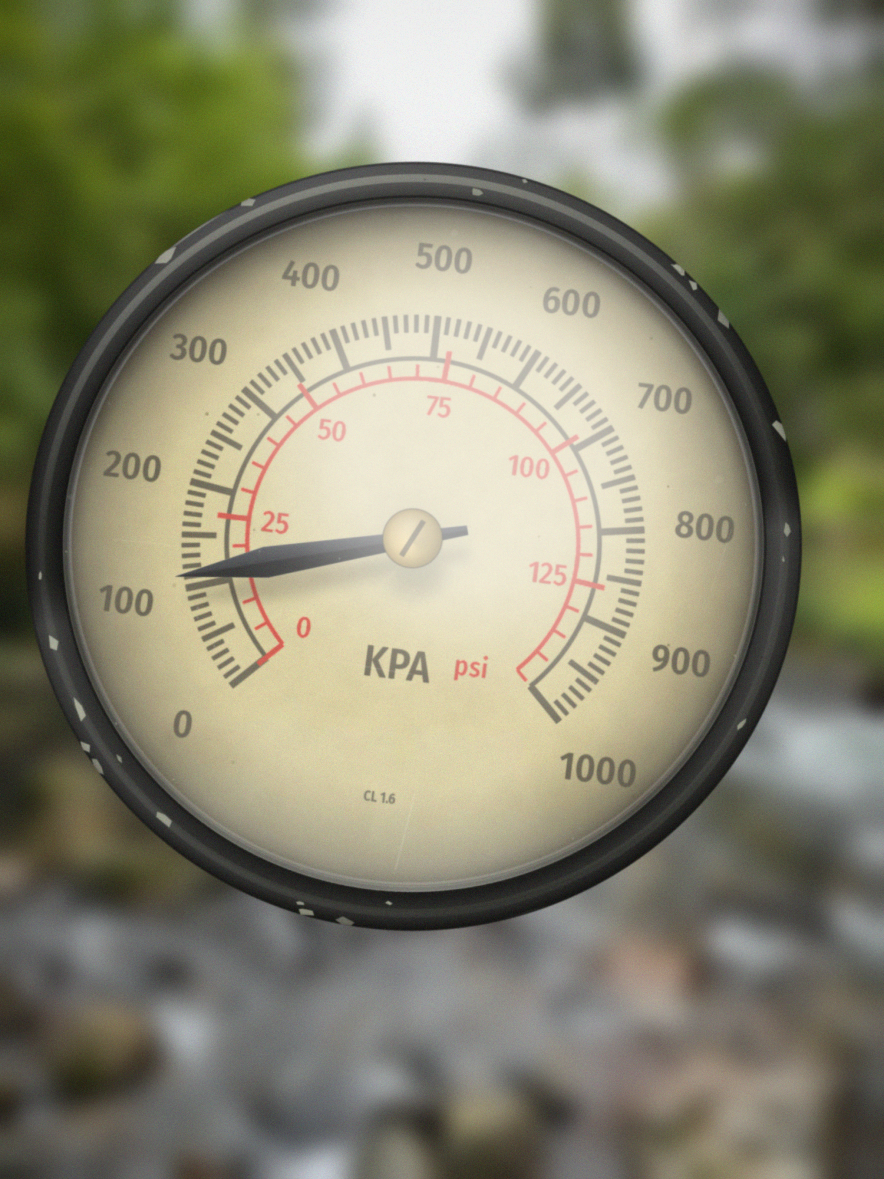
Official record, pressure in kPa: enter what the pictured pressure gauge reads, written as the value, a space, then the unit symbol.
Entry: 110 kPa
